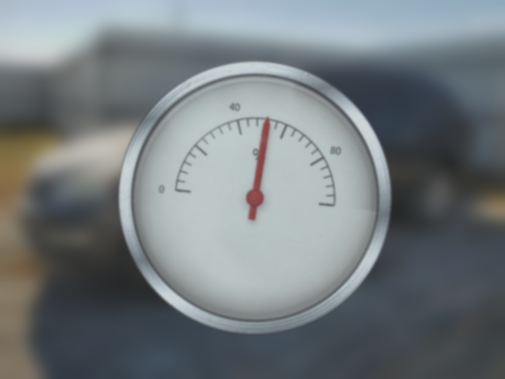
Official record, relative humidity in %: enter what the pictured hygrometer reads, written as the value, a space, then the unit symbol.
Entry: 52 %
